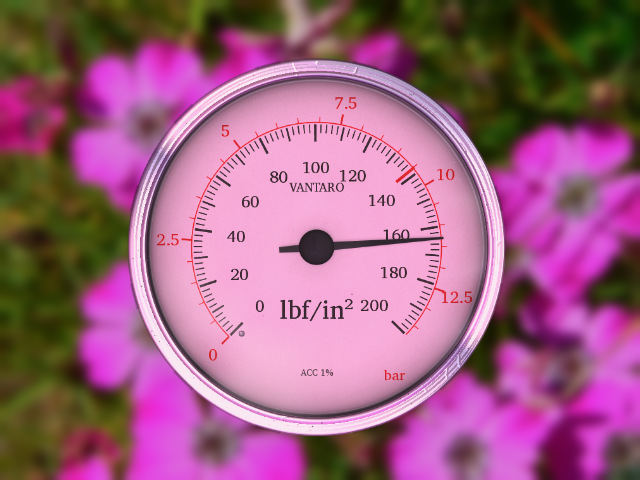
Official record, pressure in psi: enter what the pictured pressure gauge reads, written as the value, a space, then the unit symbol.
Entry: 164 psi
